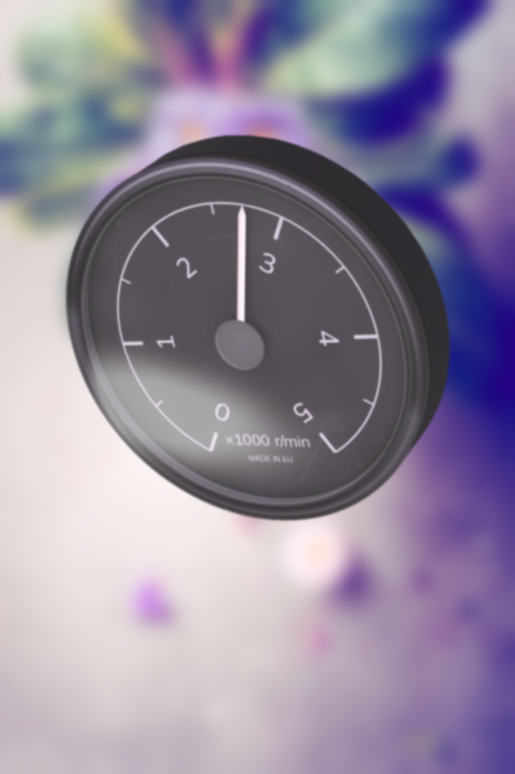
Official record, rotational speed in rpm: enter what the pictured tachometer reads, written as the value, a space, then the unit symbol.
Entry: 2750 rpm
